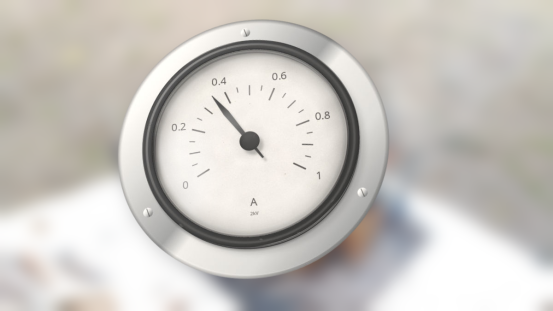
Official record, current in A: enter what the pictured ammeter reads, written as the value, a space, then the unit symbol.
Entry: 0.35 A
